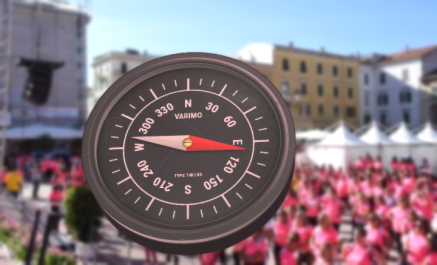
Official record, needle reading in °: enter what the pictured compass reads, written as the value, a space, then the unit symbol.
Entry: 100 °
